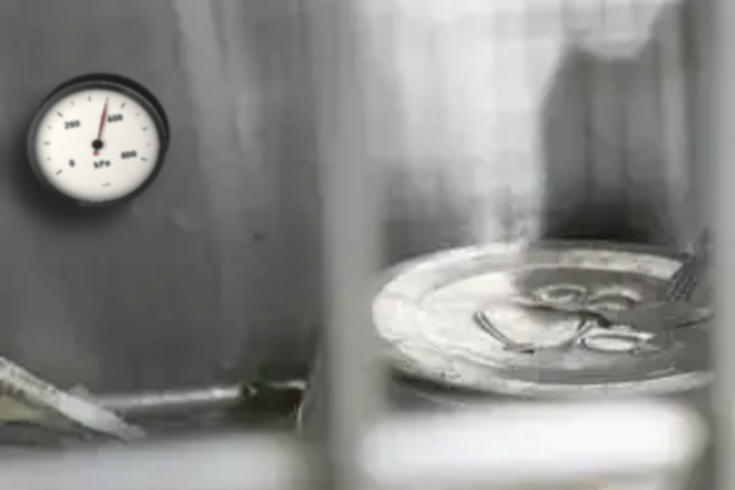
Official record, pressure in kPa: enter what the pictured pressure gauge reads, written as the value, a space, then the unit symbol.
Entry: 350 kPa
